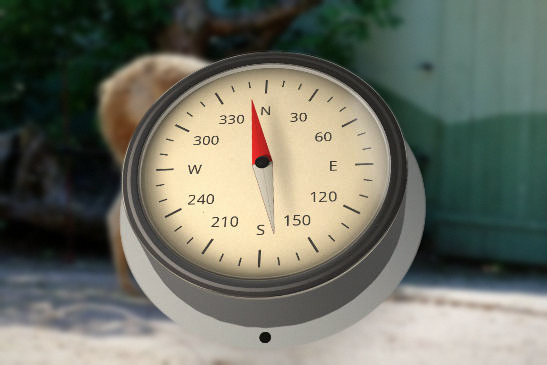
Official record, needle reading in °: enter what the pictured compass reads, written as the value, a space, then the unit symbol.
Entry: 350 °
